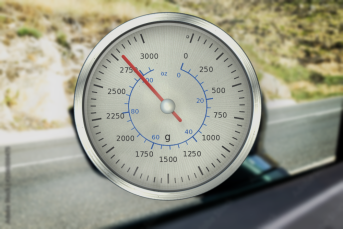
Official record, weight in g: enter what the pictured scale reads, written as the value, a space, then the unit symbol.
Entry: 2800 g
